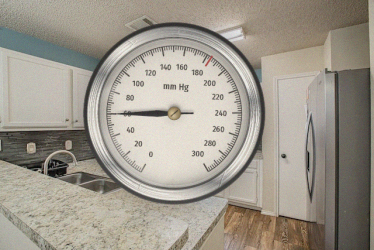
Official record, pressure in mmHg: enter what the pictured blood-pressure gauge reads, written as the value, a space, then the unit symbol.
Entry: 60 mmHg
